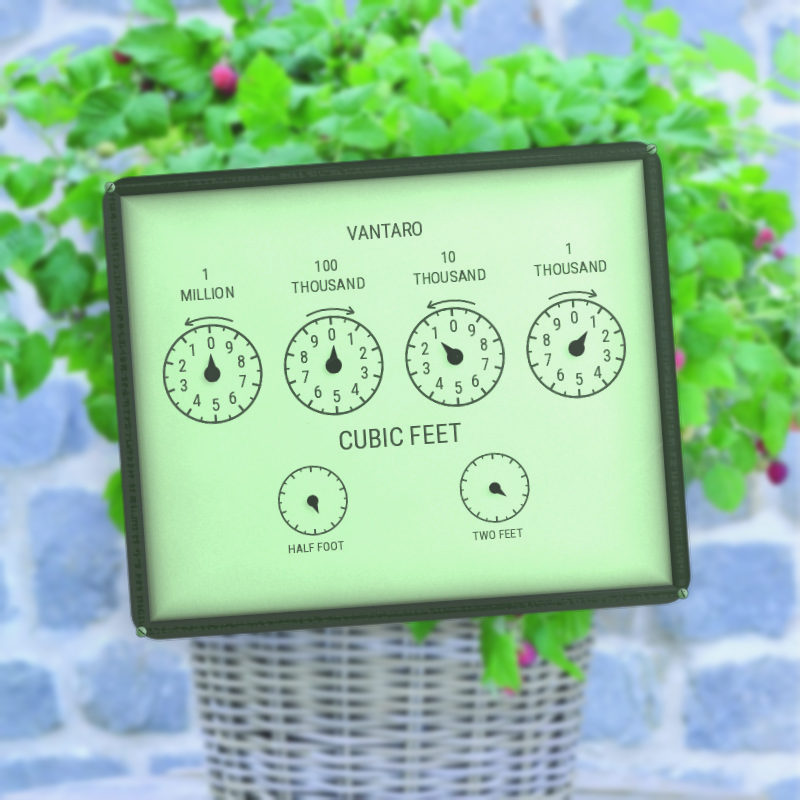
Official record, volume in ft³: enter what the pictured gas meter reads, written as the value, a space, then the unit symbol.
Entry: 1100 ft³
